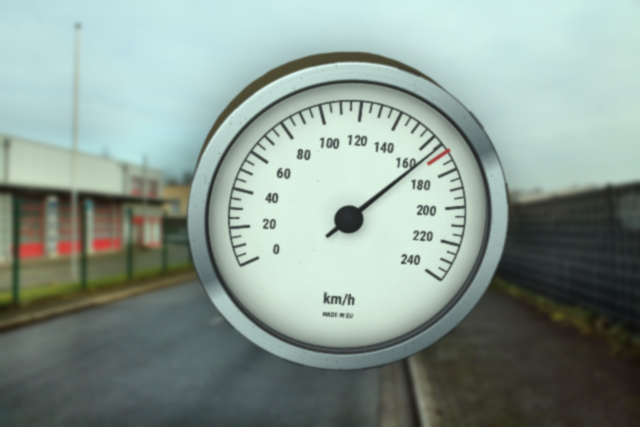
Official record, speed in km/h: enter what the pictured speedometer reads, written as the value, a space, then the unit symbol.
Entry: 165 km/h
